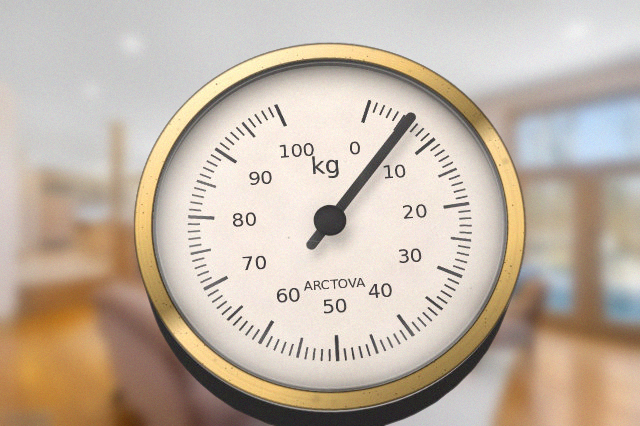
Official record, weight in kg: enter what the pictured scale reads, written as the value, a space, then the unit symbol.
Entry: 6 kg
